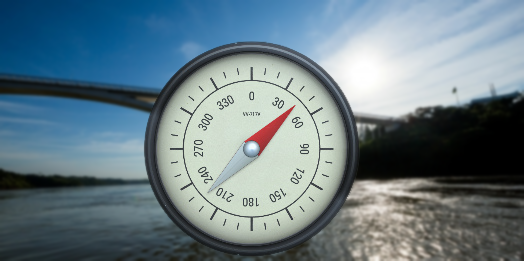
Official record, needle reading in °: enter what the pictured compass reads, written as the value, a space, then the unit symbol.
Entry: 45 °
